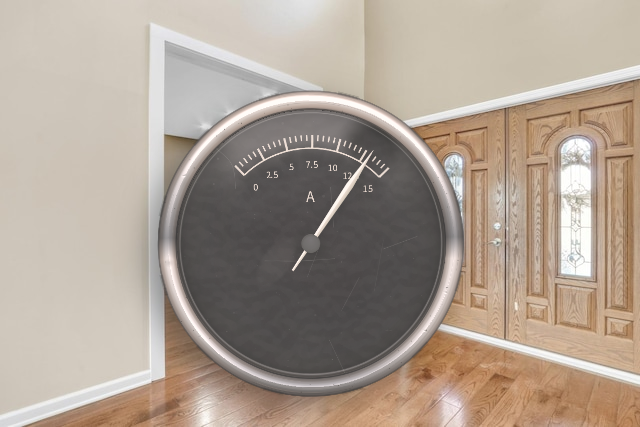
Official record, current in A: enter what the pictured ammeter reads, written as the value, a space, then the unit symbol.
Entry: 13 A
